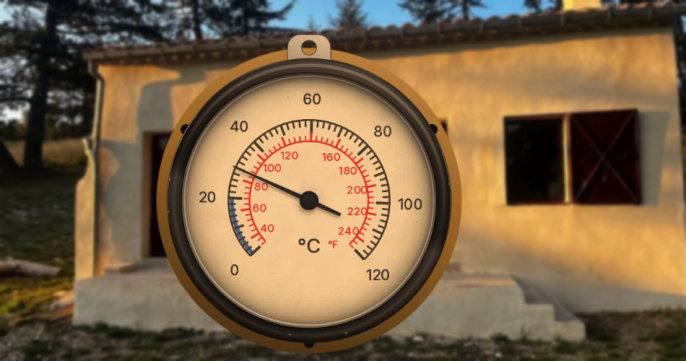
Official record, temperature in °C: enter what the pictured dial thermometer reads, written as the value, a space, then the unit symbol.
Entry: 30 °C
